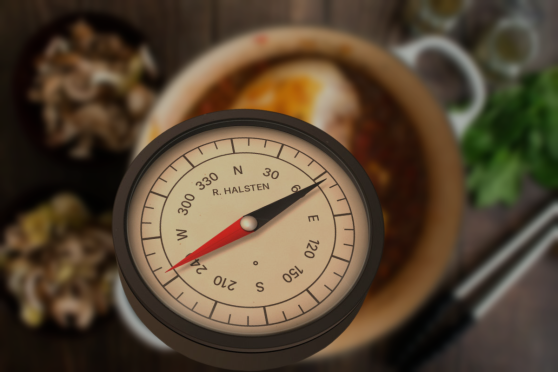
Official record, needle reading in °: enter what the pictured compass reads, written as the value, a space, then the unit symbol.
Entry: 245 °
